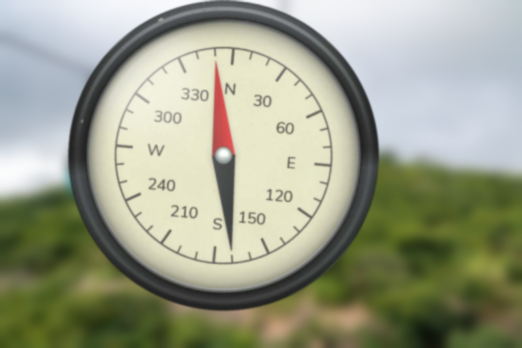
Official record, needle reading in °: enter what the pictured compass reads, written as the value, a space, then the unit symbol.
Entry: 350 °
